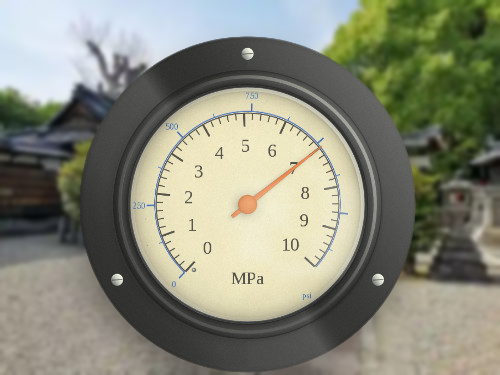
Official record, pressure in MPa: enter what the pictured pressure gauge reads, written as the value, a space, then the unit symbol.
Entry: 7 MPa
